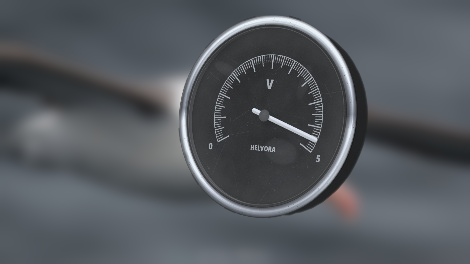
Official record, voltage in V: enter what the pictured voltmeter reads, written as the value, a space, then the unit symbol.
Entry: 4.75 V
